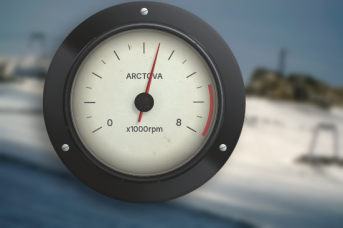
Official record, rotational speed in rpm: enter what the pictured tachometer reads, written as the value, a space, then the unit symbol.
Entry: 4500 rpm
